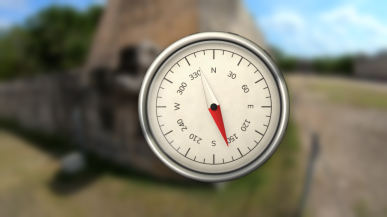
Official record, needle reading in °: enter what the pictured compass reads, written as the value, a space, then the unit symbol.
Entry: 160 °
